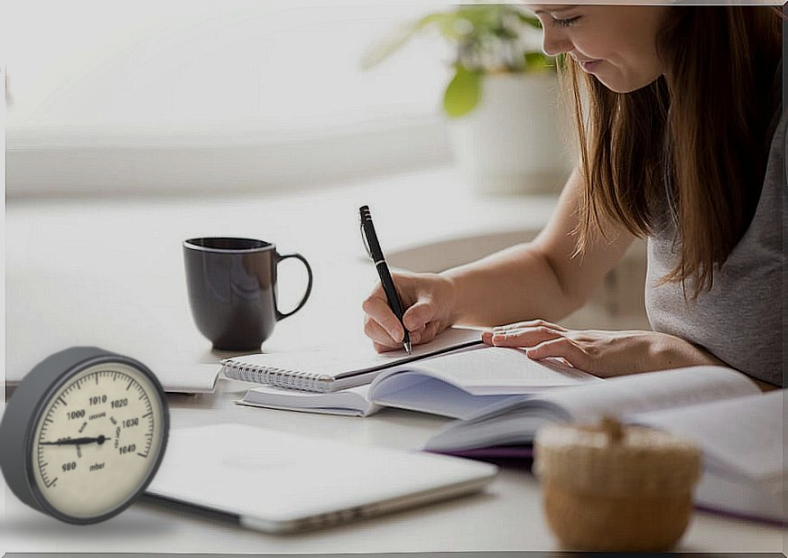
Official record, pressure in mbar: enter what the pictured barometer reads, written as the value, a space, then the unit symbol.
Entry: 990 mbar
